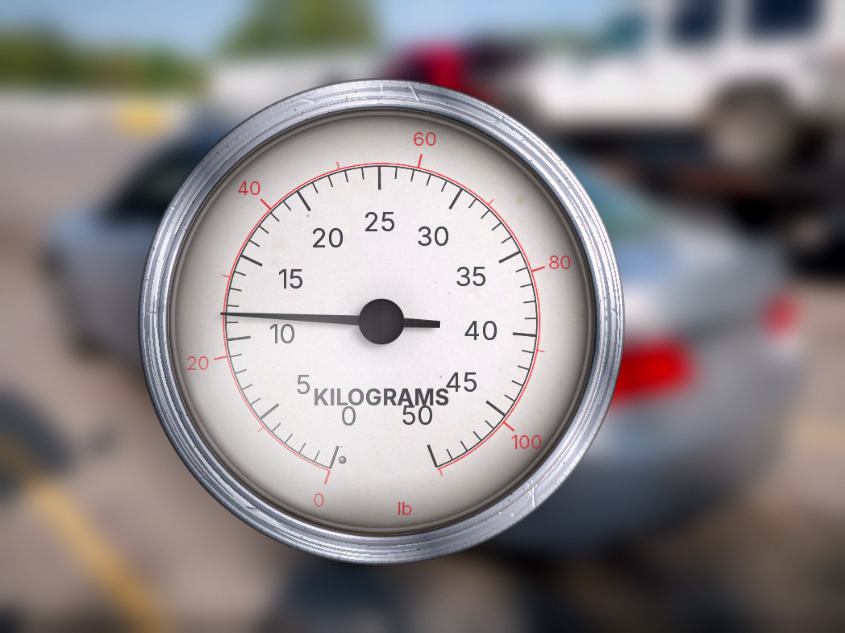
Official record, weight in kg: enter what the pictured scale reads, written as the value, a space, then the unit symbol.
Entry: 11.5 kg
